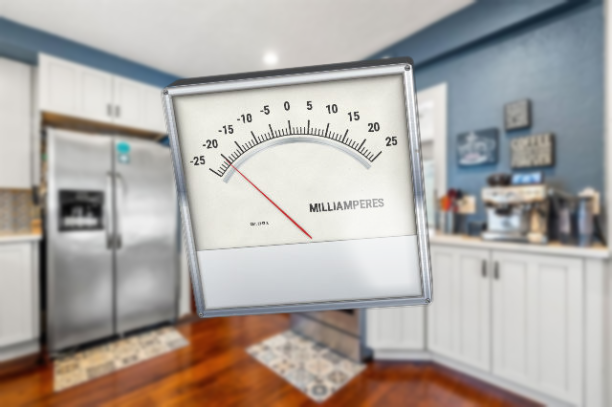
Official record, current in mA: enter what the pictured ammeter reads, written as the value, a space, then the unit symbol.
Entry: -20 mA
